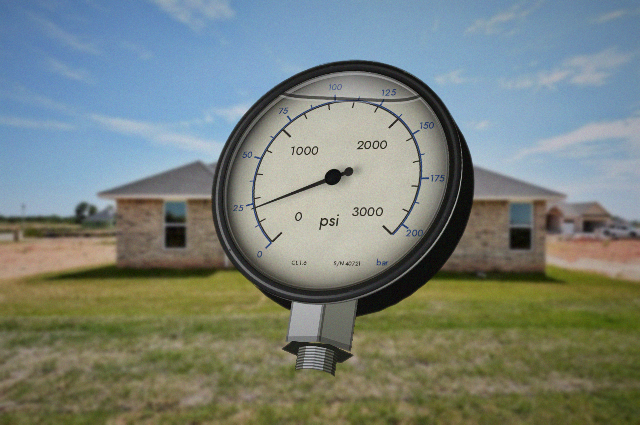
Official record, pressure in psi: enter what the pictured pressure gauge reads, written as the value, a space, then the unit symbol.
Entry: 300 psi
